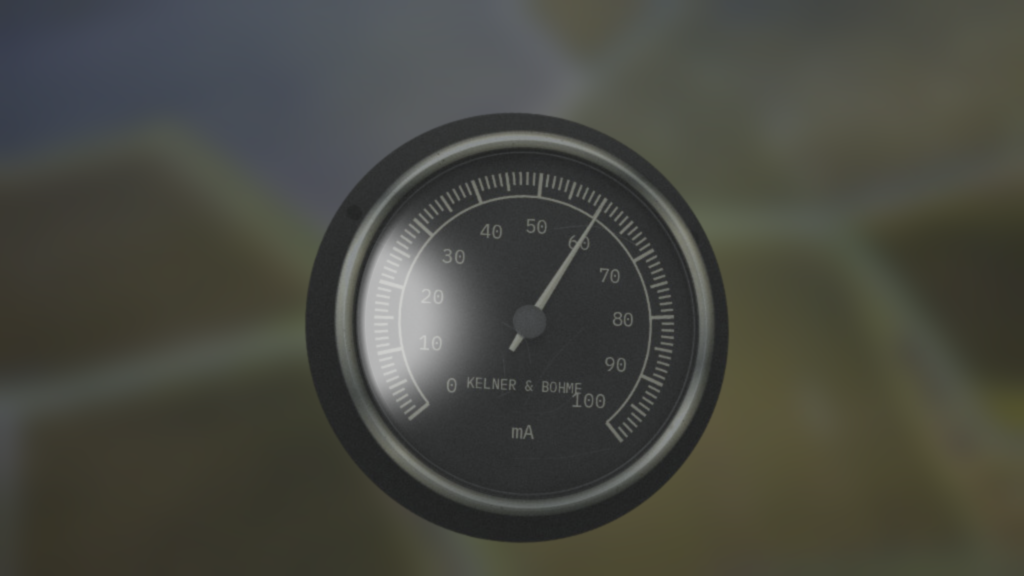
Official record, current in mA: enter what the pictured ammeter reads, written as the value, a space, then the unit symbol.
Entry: 60 mA
